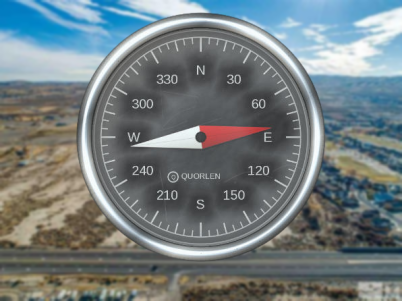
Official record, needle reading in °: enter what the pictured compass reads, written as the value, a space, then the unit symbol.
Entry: 82.5 °
